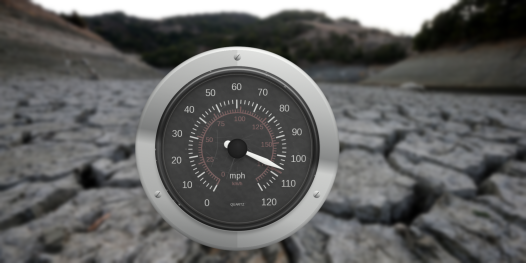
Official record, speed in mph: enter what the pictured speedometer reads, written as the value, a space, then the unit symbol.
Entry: 106 mph
